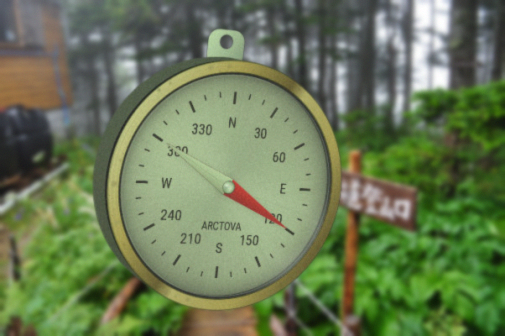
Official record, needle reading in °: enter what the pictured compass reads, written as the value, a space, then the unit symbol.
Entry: 120 °
